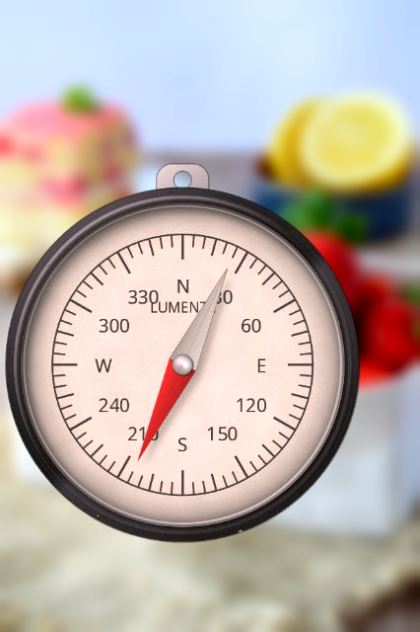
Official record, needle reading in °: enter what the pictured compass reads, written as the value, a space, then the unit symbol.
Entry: 205 °
